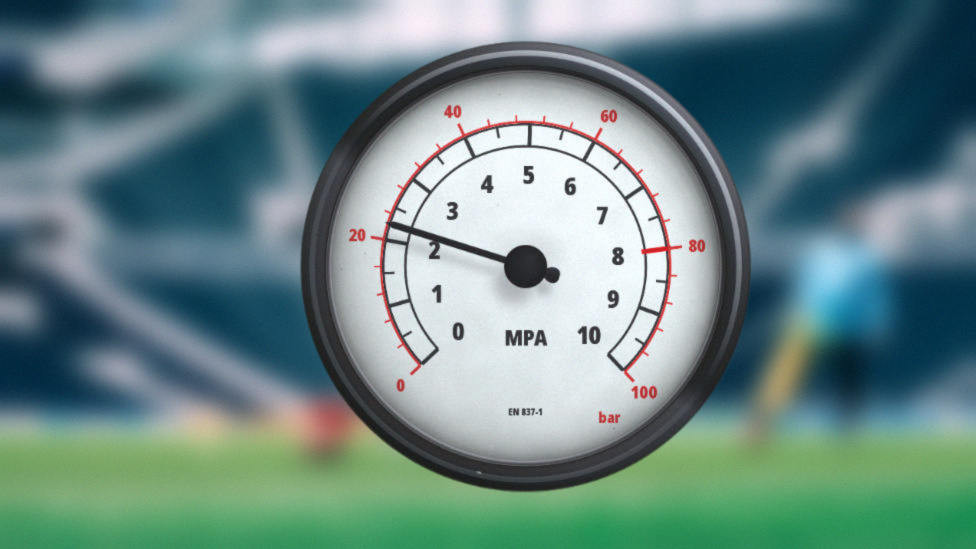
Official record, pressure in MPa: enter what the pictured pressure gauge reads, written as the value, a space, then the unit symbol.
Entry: 2.25 MPa
